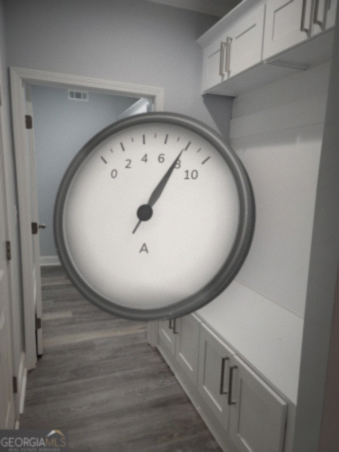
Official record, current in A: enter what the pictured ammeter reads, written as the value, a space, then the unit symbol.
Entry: 8 A
